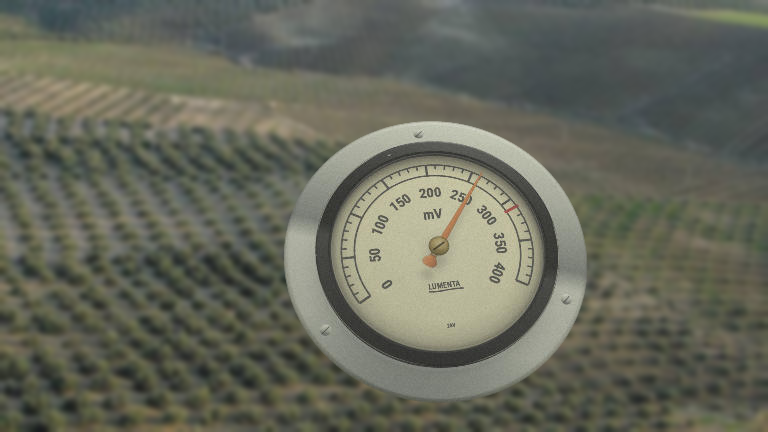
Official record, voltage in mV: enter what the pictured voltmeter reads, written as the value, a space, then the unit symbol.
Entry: 260 mV
